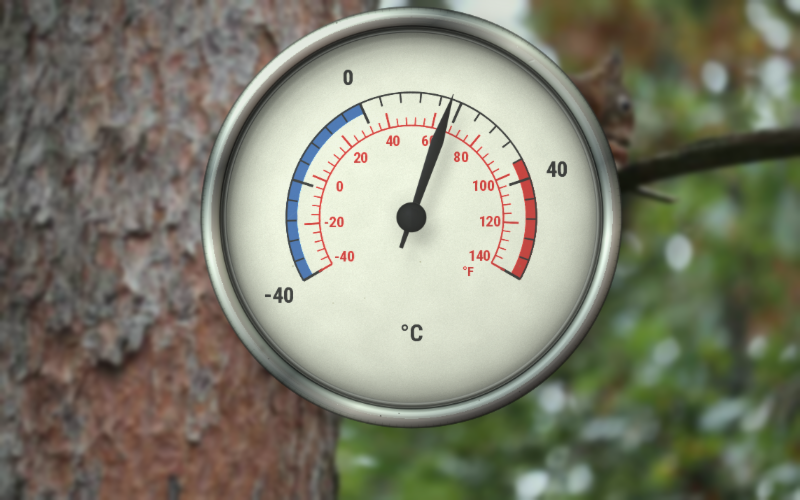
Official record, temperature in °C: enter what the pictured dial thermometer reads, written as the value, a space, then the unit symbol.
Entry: 18 °C
